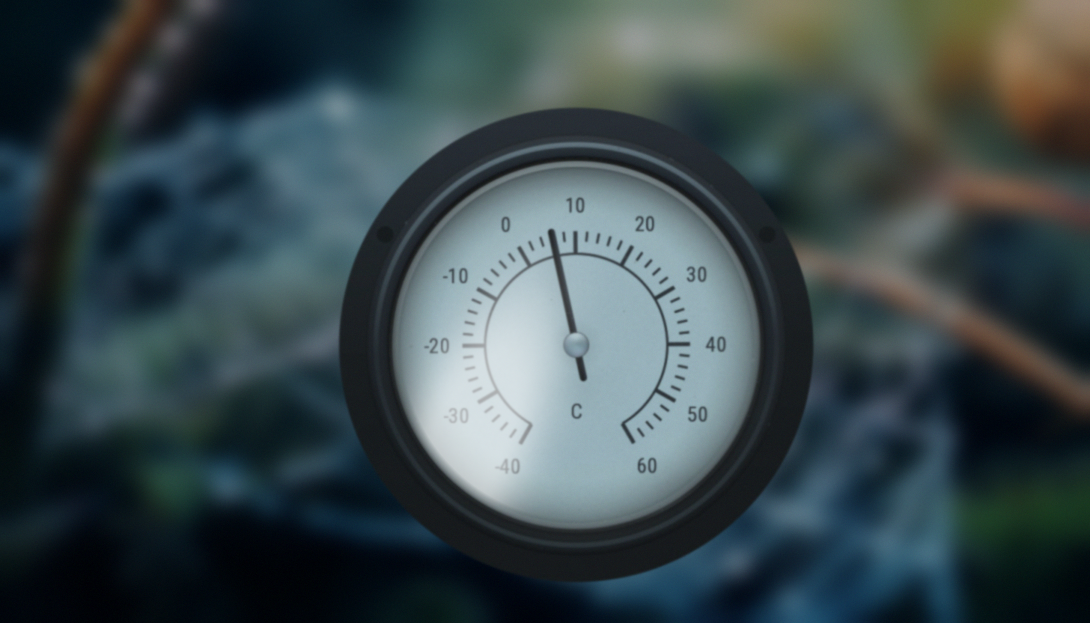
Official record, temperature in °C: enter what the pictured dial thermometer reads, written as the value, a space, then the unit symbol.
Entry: 6 °C
